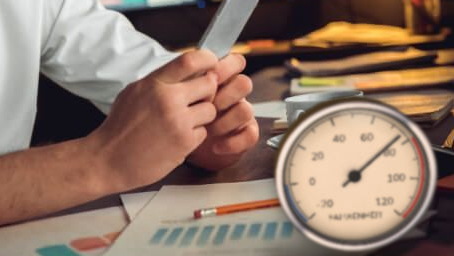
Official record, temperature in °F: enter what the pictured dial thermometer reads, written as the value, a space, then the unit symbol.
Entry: 75 °F
